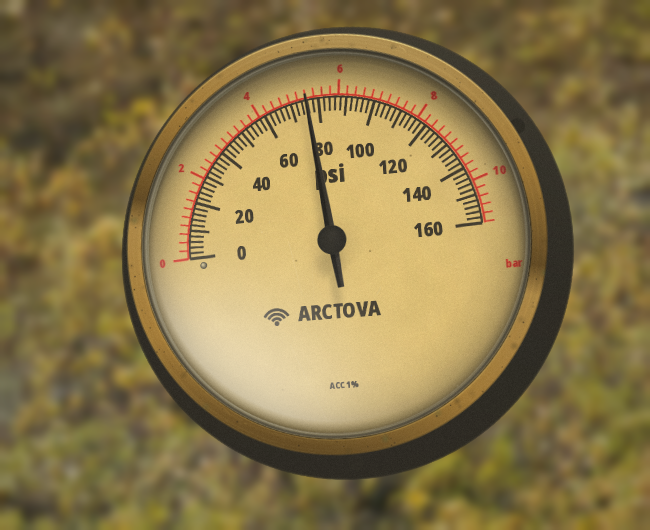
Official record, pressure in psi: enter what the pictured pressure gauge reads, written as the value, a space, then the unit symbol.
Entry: 76 psi
